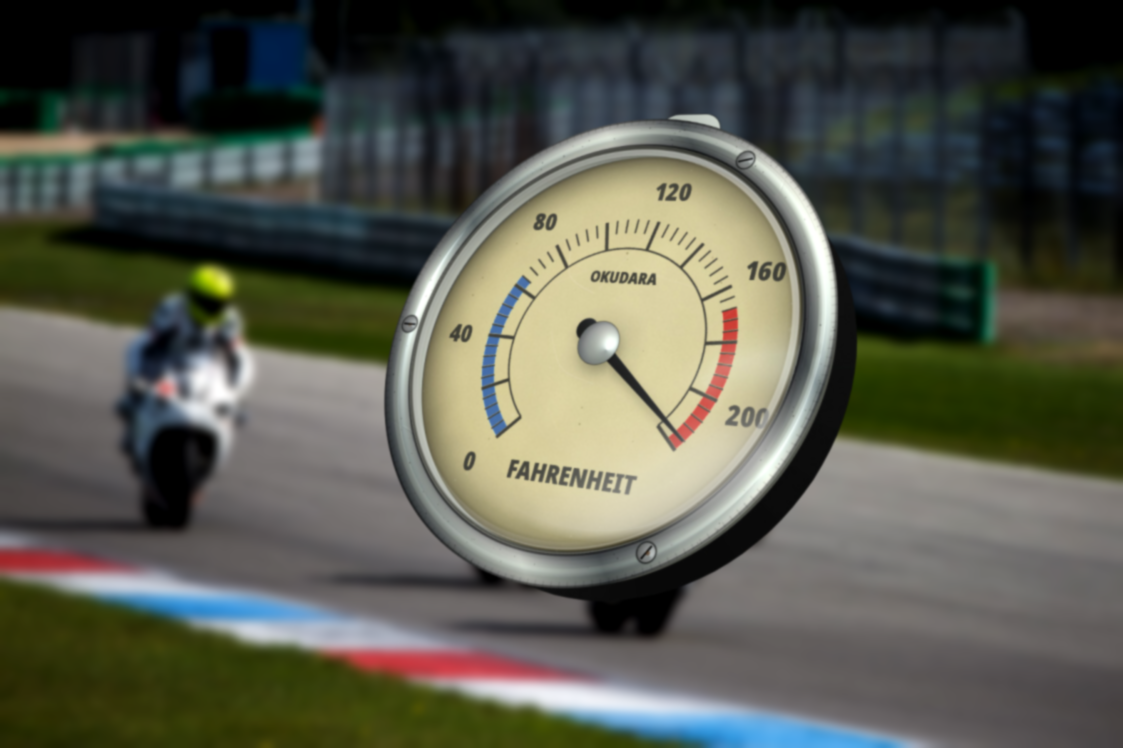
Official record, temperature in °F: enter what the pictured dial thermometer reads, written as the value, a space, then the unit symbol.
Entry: 216 °F
